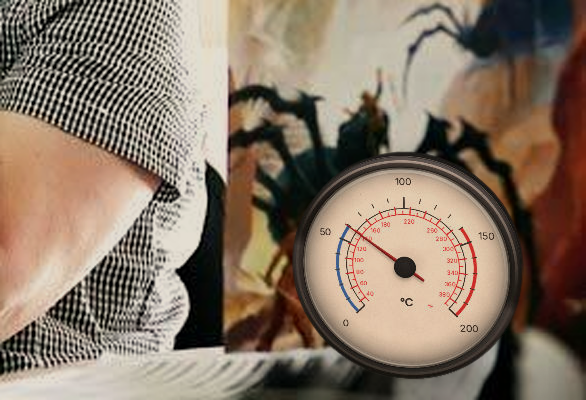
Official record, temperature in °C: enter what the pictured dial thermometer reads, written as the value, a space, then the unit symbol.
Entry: 60 °C
